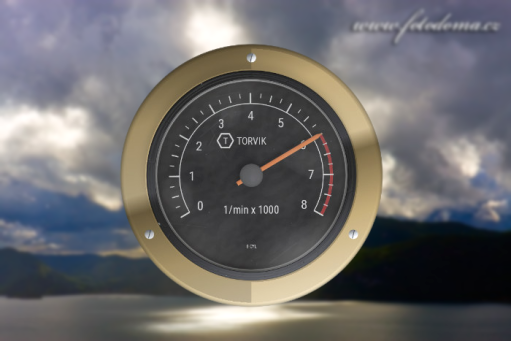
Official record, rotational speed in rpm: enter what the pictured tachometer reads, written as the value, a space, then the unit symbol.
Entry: 6000 rpm
